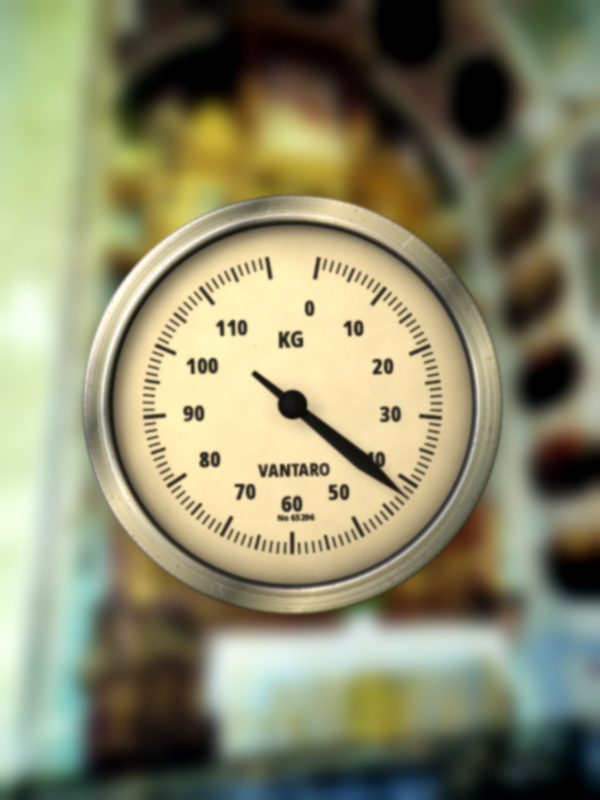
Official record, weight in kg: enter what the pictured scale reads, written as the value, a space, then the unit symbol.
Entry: 42 kg
